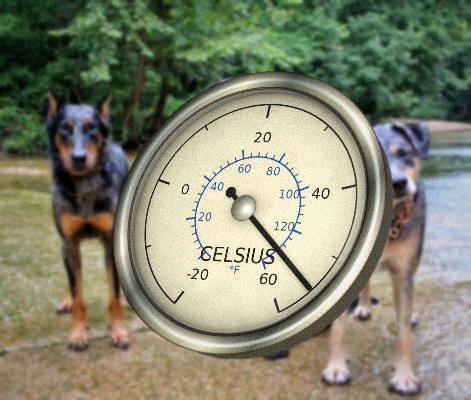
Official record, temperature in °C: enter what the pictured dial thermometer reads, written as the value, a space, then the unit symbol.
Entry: 55 °C
